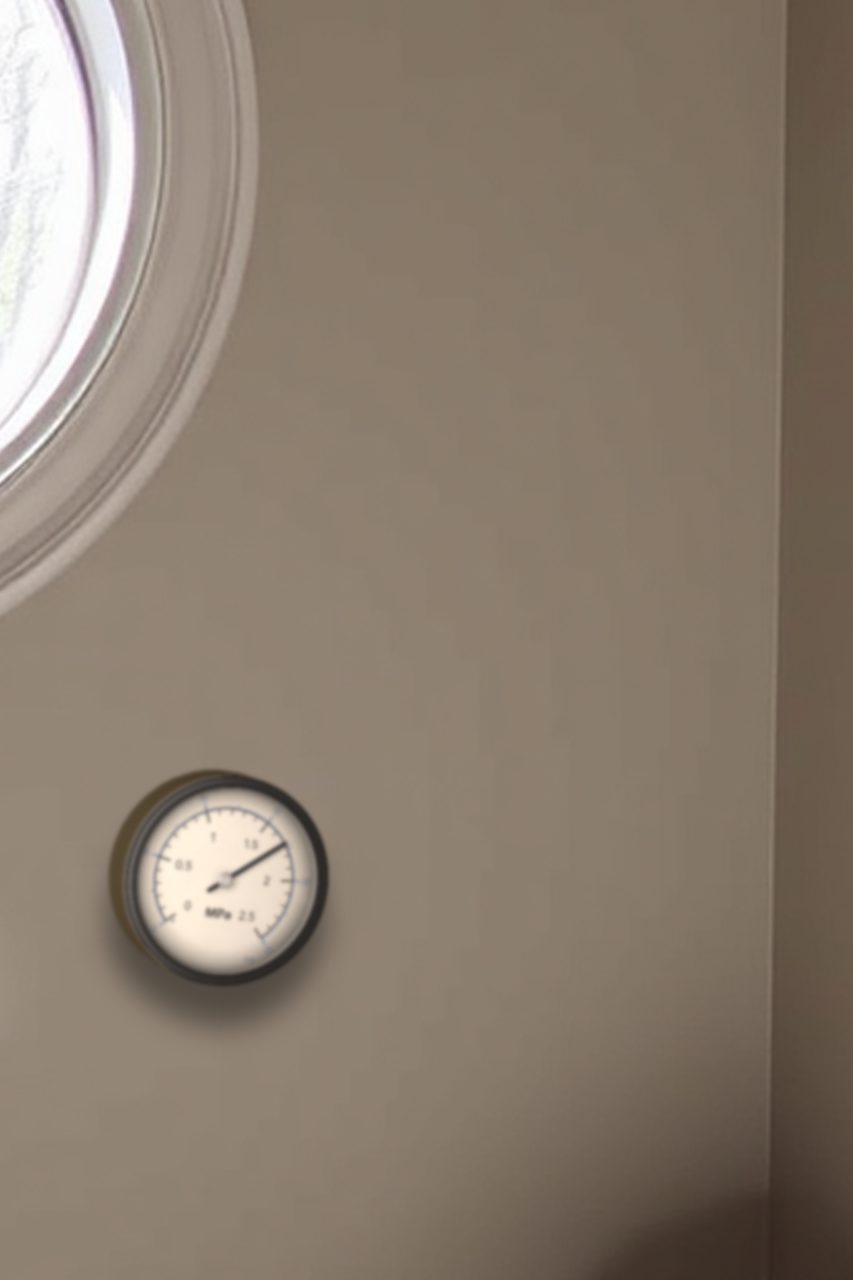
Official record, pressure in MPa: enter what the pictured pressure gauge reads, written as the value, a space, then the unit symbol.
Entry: 1.7 MPa
